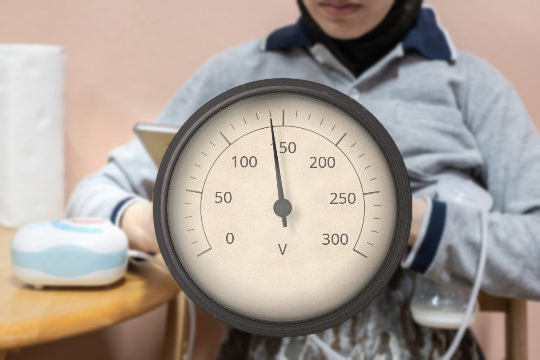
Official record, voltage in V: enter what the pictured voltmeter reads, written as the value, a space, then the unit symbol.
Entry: 140 V
